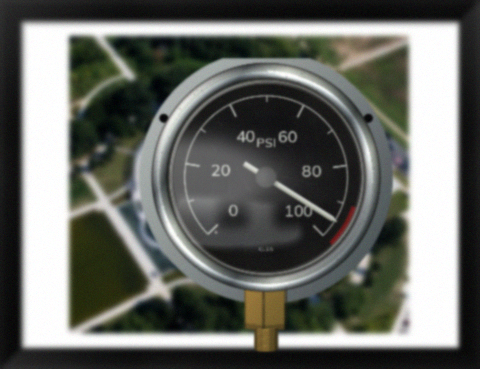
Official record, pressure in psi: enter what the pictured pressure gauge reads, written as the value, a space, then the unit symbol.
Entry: 95 psi
